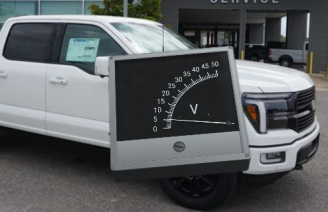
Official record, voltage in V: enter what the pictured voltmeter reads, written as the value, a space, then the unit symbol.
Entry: 5 V
